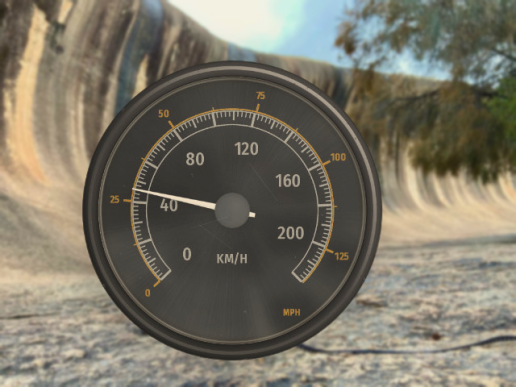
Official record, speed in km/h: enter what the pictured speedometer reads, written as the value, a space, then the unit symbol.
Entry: 46 km/h
